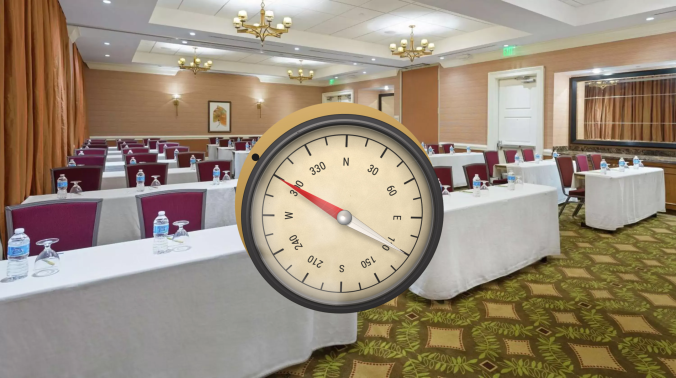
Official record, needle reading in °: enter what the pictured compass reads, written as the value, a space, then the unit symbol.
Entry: 300 °
